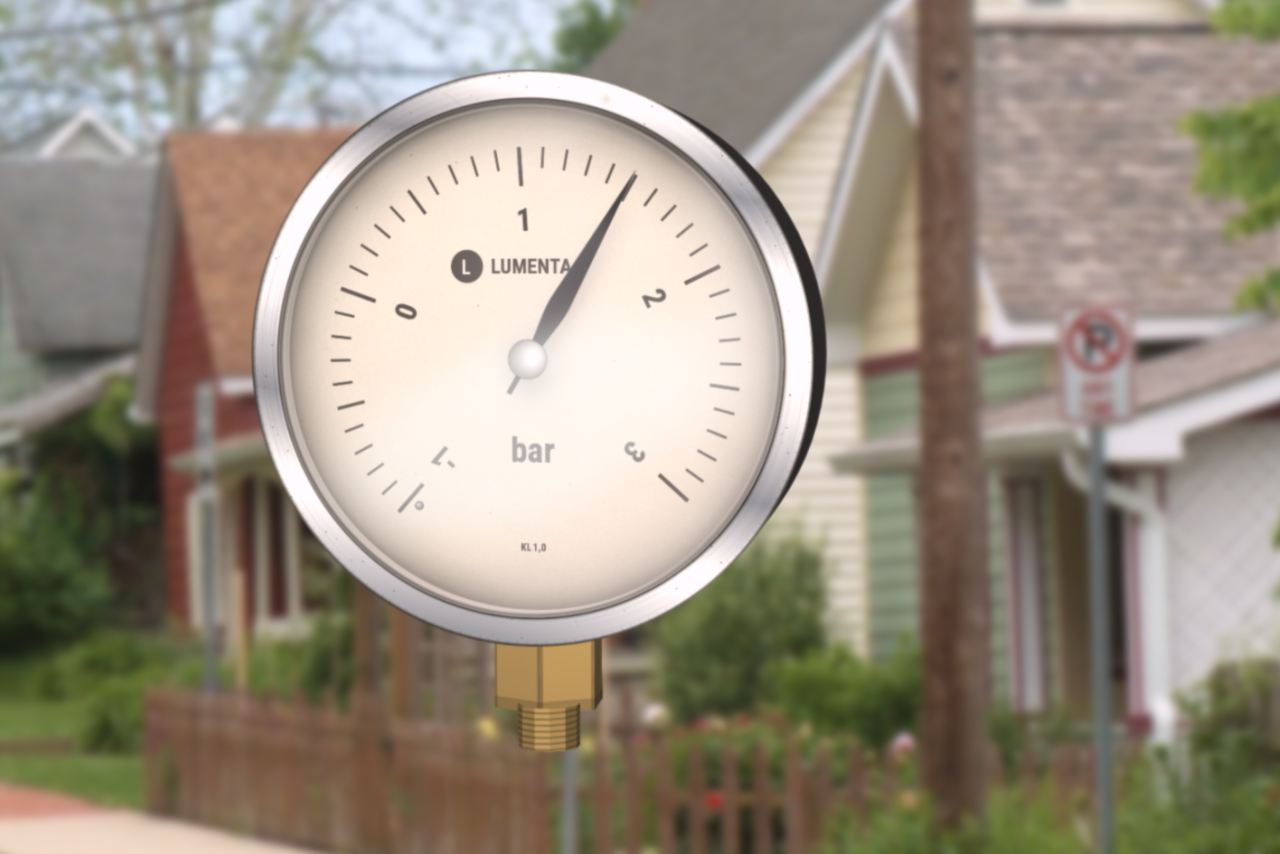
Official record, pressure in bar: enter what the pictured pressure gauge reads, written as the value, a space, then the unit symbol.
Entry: 1.5 bar
